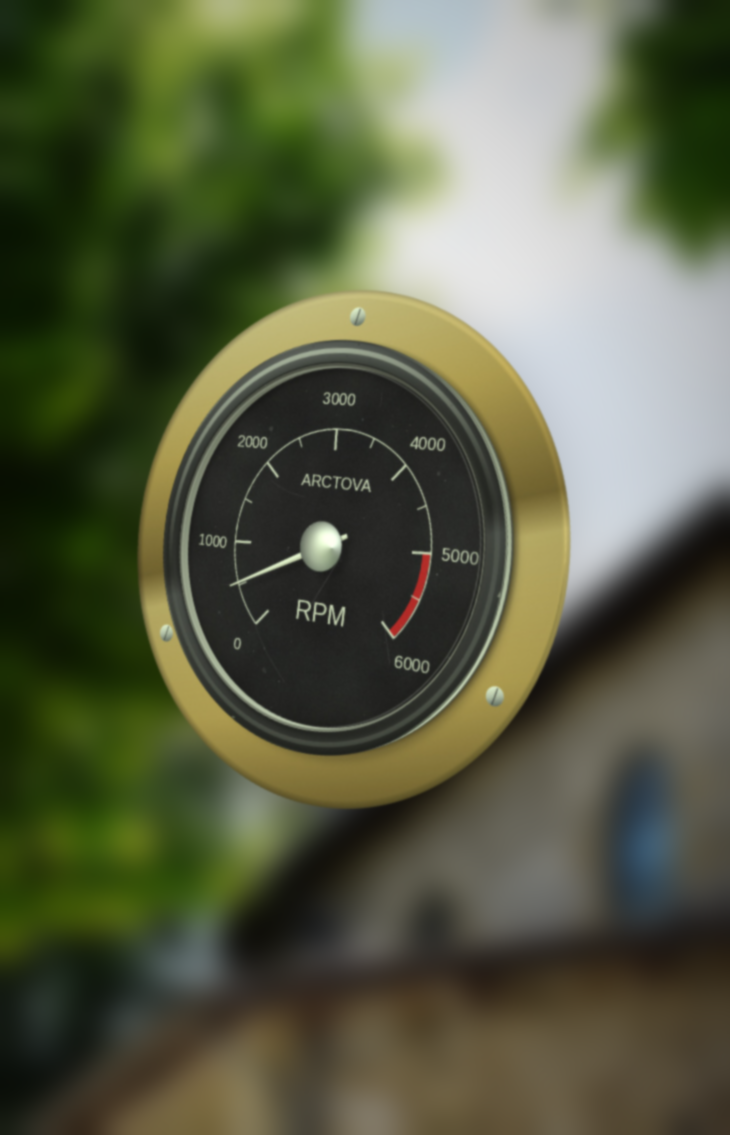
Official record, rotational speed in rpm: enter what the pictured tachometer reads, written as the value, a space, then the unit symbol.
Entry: 500 rpm
